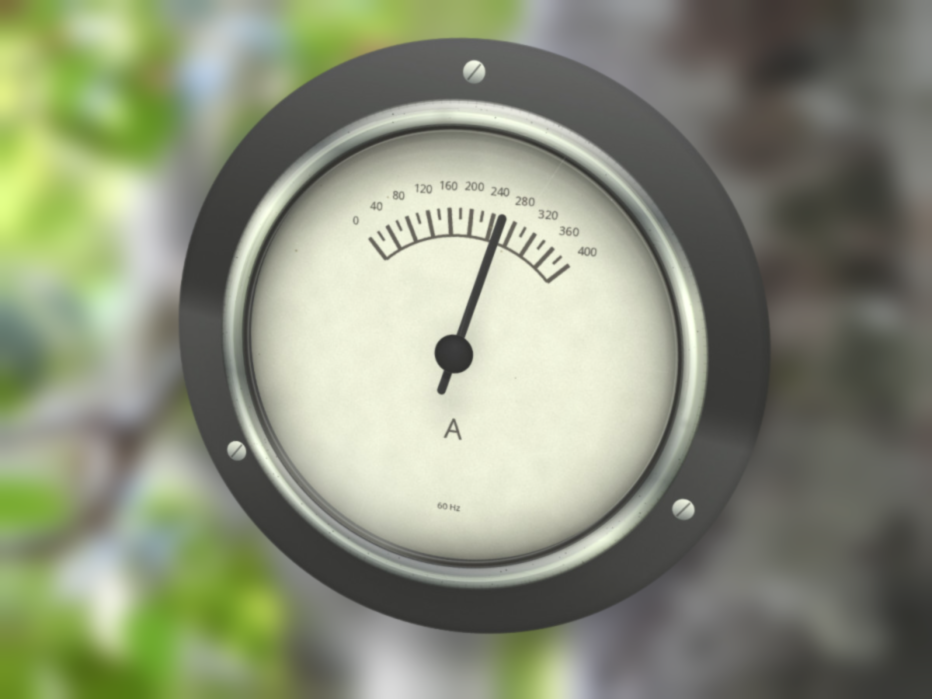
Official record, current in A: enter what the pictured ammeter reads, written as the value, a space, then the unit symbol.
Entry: 260 A
